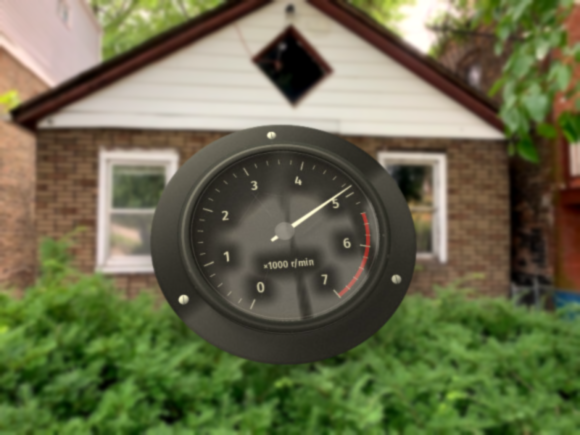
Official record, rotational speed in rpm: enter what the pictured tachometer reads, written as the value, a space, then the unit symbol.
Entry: 4900 rpm
